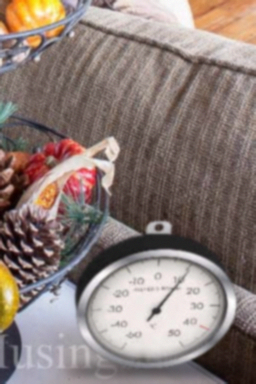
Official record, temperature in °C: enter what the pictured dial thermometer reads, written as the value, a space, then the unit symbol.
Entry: 10 °C
